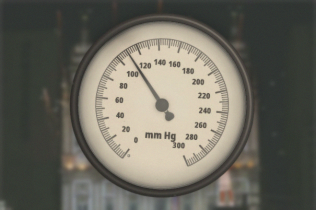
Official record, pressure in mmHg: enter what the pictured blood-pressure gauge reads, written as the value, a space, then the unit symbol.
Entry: 110 mmHg
